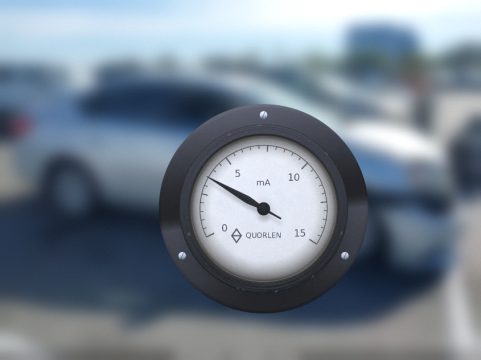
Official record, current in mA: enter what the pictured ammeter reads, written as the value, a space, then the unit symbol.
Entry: 3.5 mA
